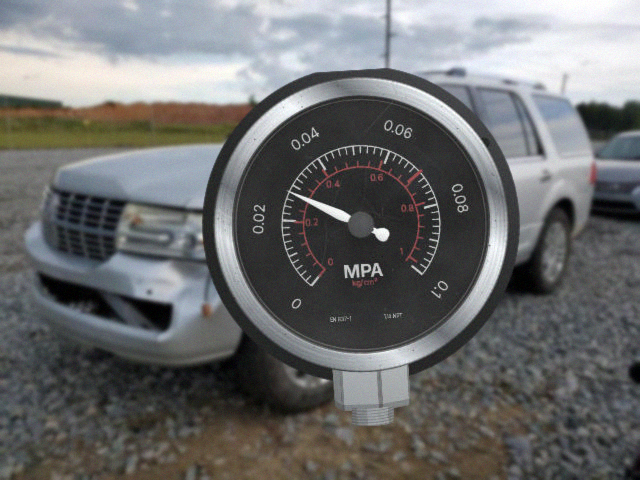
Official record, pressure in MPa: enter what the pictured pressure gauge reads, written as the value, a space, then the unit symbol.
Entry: 0.028 MPa
